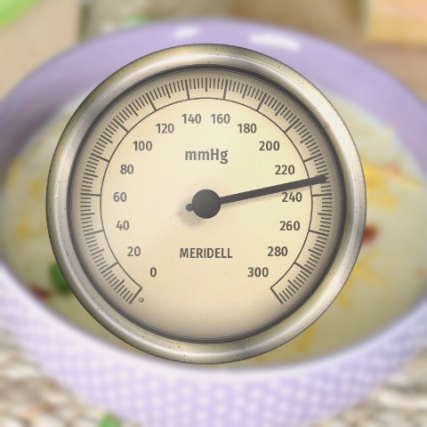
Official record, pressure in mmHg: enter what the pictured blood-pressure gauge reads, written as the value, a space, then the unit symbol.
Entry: 232 mmHg
